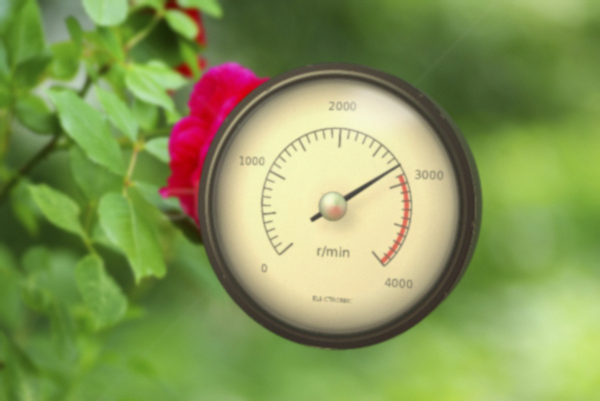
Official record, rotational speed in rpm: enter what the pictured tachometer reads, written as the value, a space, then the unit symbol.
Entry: 2800 rpm
